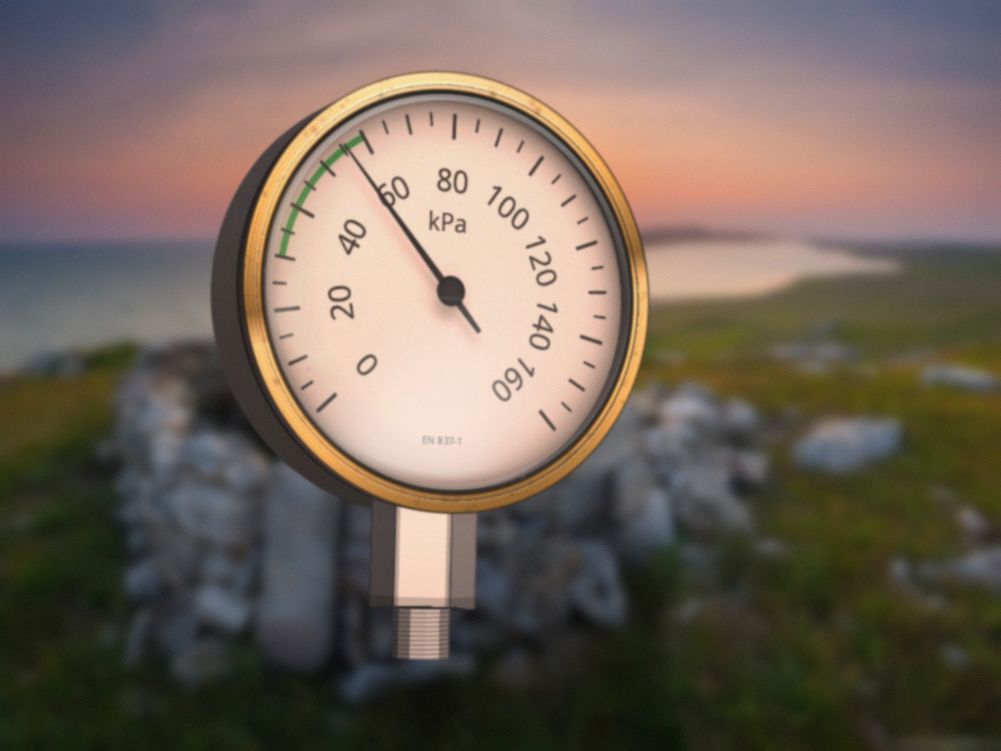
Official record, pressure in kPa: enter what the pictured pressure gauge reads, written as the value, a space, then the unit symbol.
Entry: 55 kPa
